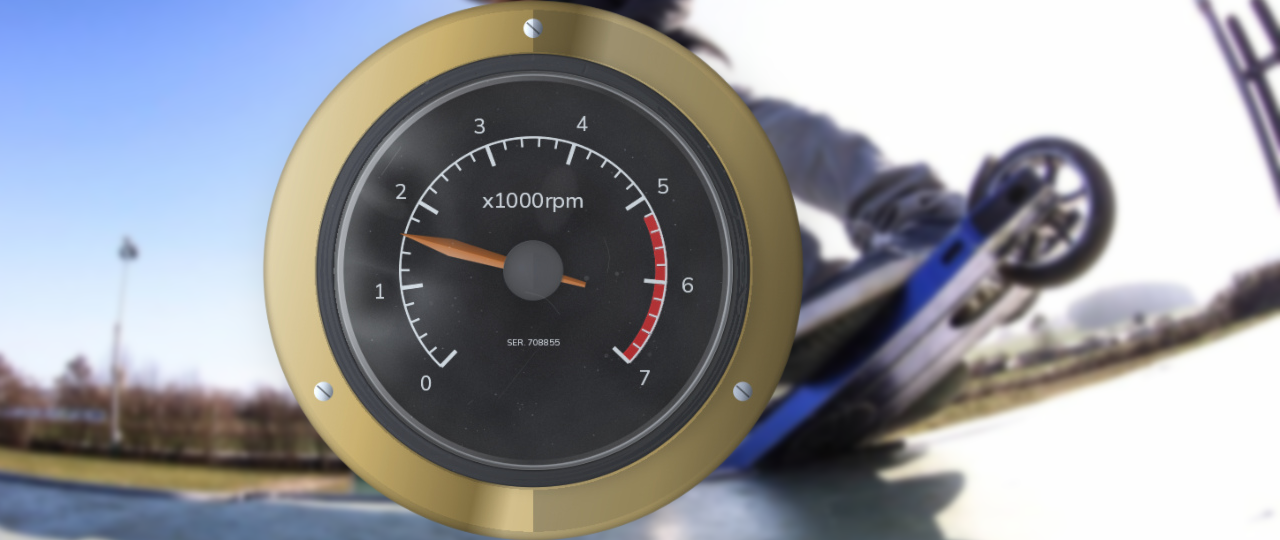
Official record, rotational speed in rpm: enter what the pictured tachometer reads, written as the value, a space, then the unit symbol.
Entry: 1600 rpm
